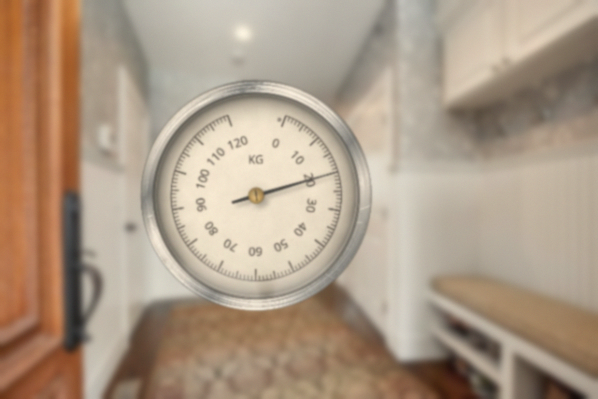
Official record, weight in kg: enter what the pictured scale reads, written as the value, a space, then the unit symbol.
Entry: 20 kg
